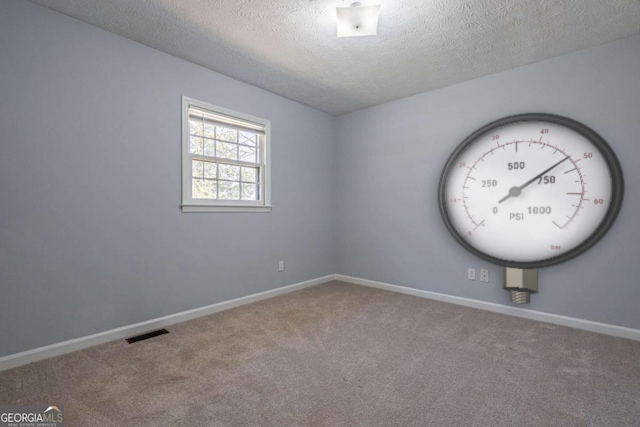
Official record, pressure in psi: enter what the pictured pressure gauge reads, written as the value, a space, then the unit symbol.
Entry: 700 psi
